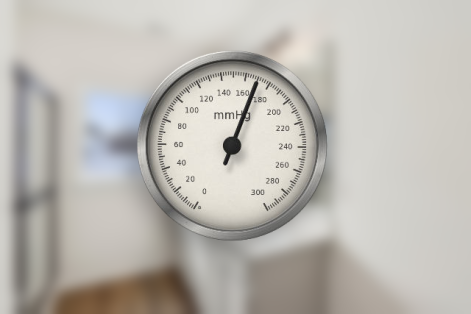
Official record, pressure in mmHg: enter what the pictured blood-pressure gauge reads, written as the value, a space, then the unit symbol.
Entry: 170 mmHg
